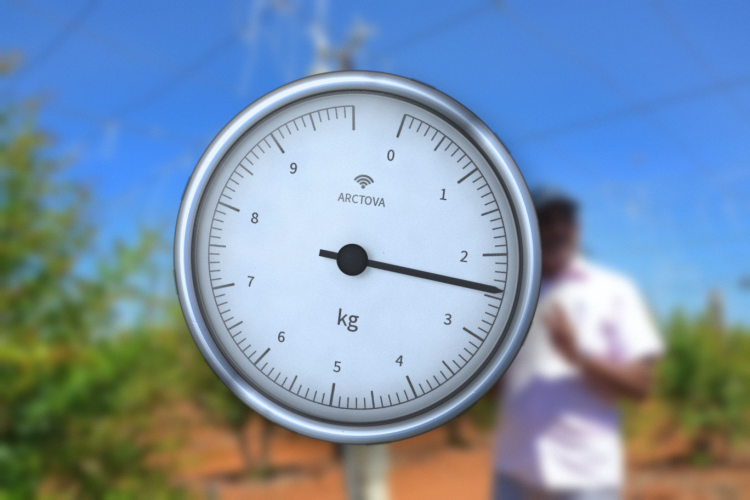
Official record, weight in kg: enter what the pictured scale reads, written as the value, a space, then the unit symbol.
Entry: 2.4 kg
